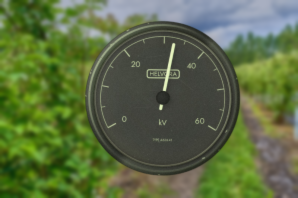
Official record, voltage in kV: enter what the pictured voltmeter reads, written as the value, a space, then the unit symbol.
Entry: 32.5 kV
